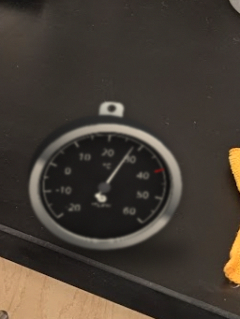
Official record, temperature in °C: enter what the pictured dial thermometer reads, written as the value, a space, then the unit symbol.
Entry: 27.5 °C
